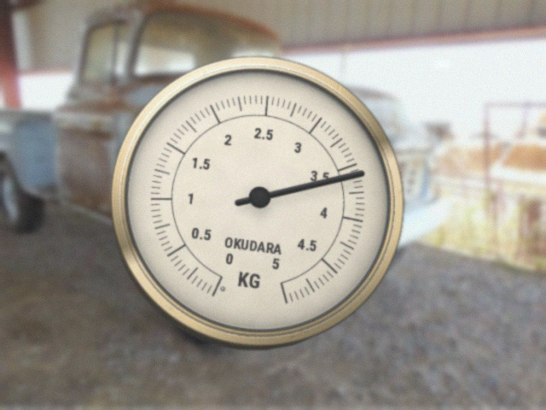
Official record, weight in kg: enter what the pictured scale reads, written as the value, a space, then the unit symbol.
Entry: 3.6 kg
